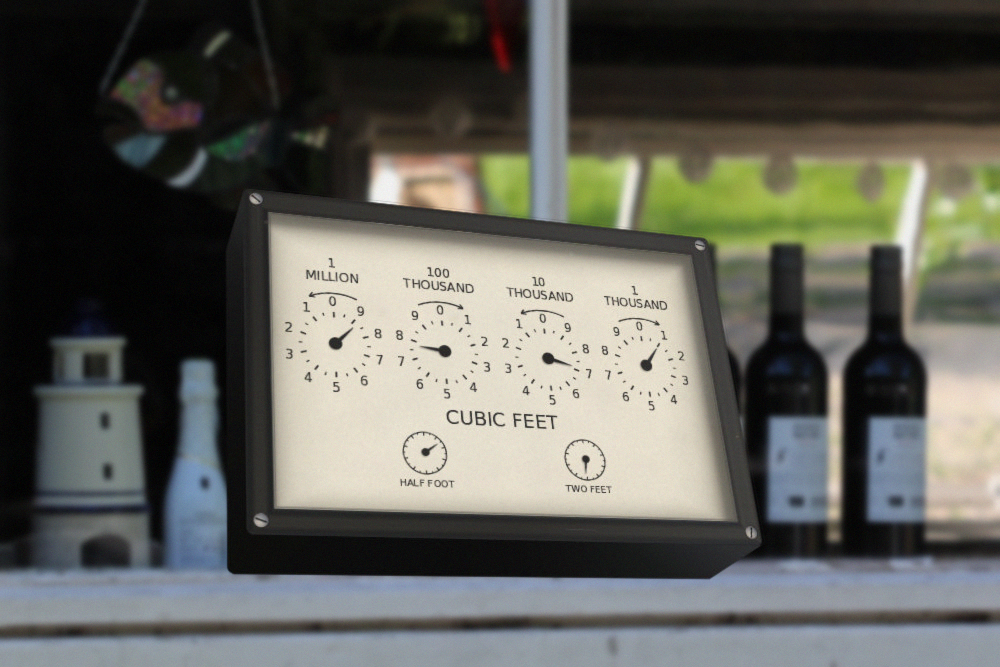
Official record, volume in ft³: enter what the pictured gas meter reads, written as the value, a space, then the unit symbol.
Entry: 877100 ft³
